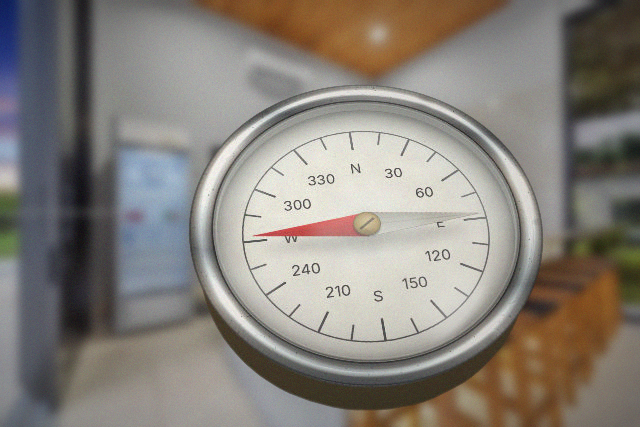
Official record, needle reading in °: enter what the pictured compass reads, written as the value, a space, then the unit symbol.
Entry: 270 °
